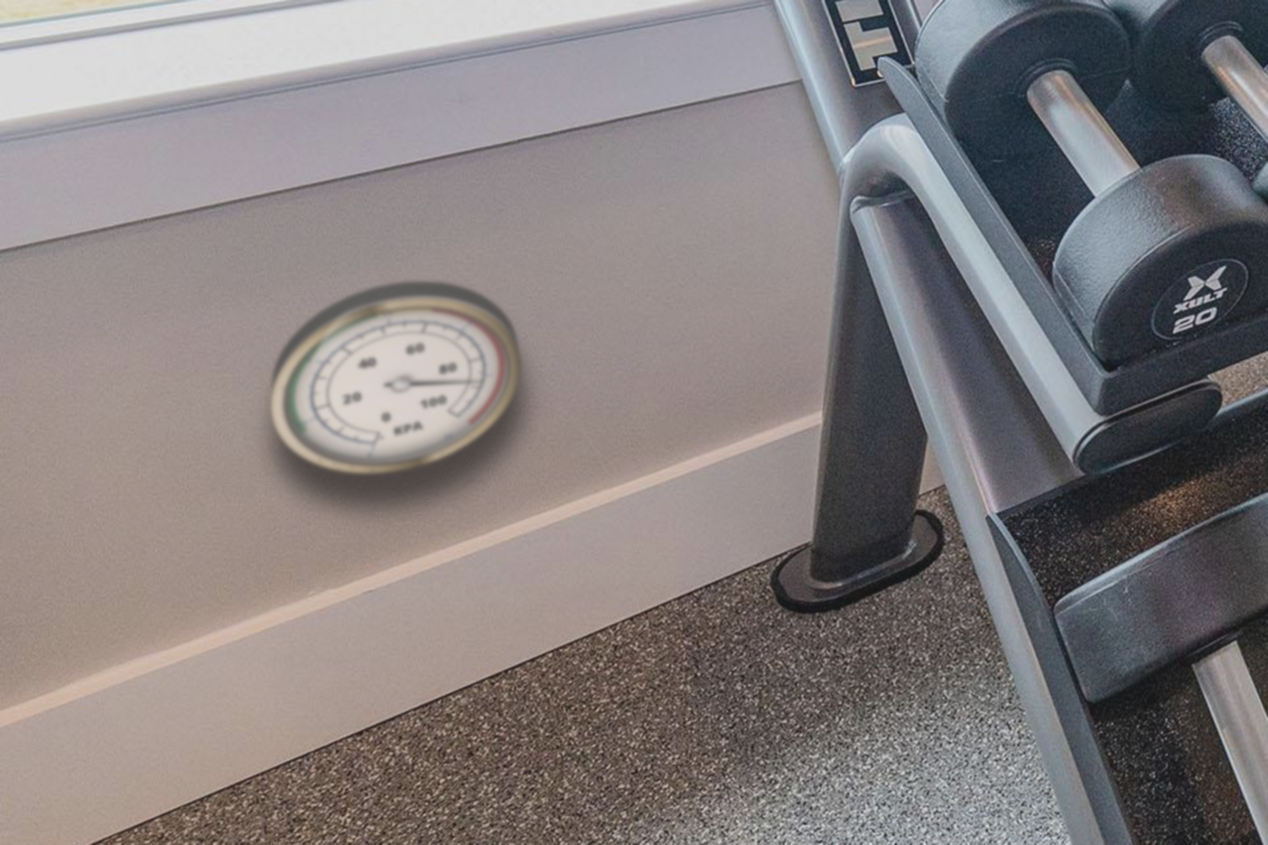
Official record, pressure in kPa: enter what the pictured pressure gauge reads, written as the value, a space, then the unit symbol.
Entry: 87.5 kPa
